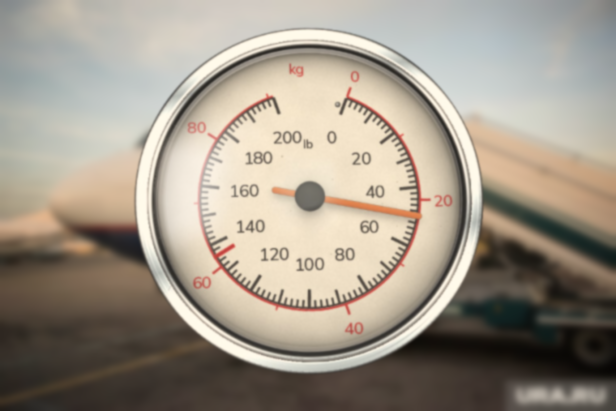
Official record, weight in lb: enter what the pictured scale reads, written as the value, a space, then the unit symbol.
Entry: 50 lb
